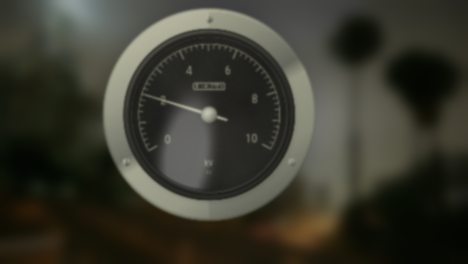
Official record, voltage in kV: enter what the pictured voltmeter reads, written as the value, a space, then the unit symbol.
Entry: 2 kV
